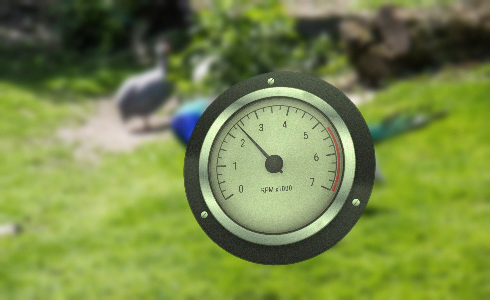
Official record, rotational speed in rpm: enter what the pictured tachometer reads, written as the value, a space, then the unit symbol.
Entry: 2375 rpm
